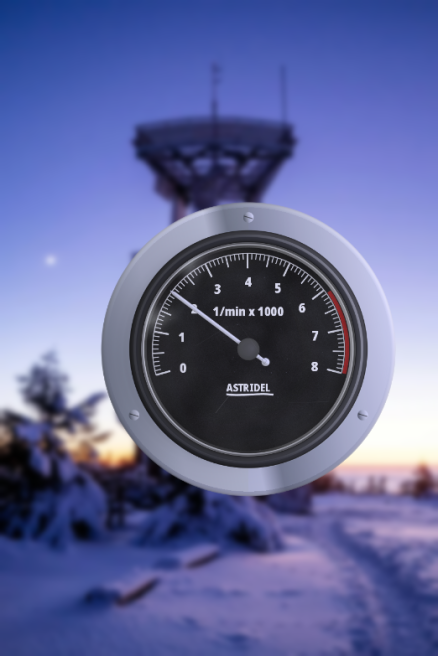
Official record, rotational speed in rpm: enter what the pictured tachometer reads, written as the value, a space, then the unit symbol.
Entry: 2000 rpm
